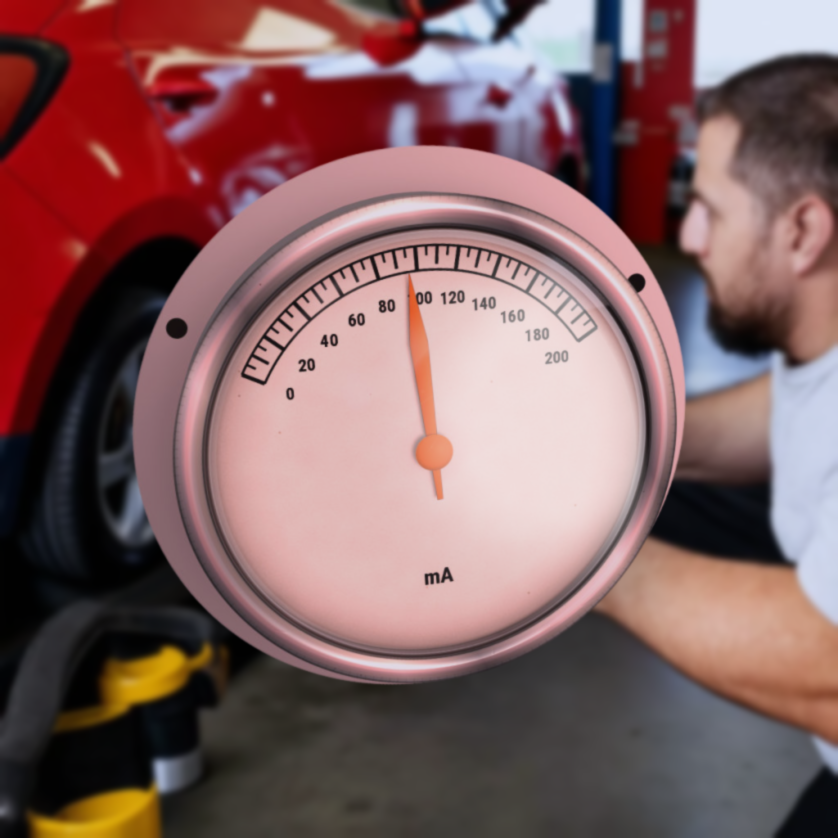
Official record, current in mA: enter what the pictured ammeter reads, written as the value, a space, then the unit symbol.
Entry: 95 mA
